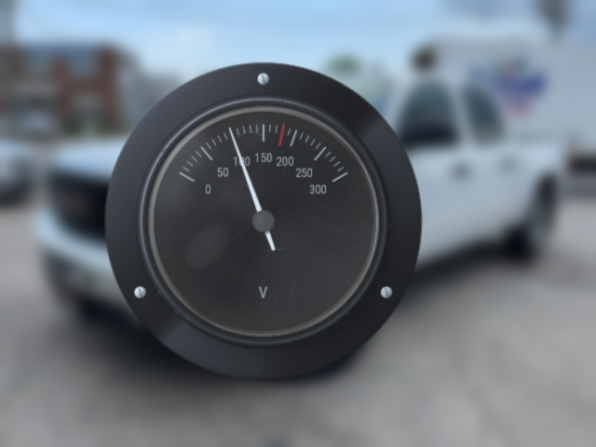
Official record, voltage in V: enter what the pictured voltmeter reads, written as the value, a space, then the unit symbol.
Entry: 100 V
